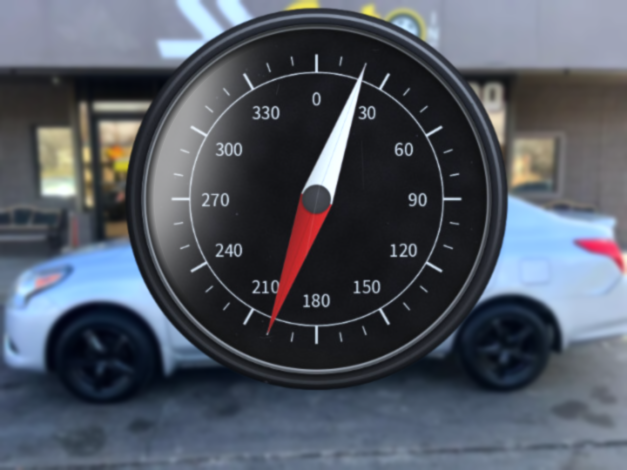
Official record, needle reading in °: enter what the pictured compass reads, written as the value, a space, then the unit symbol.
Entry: 200 °
